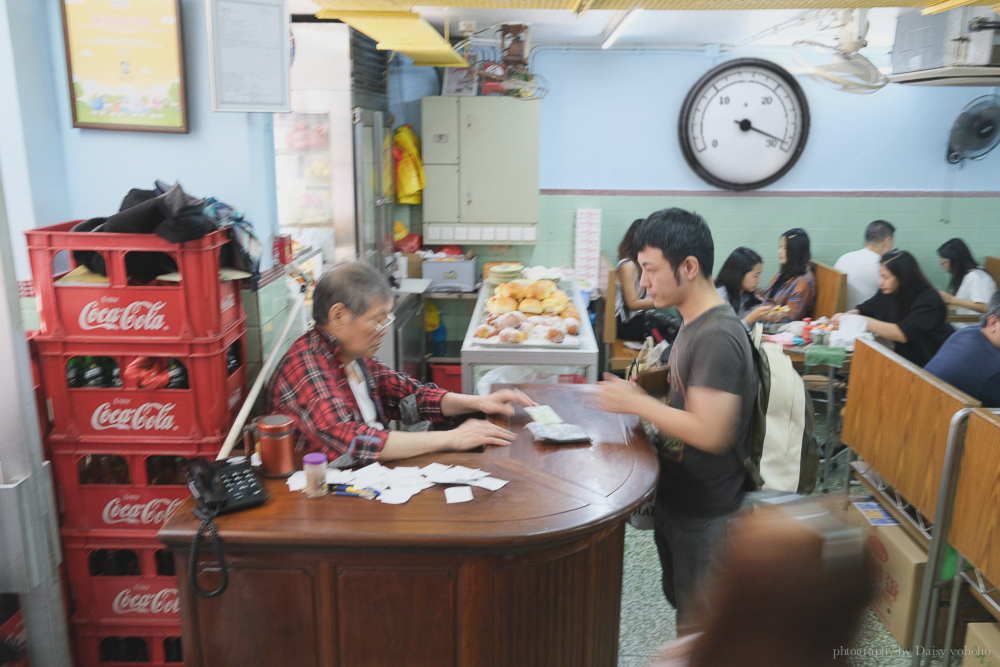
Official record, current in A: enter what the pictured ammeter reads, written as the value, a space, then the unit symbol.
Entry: 29 A
